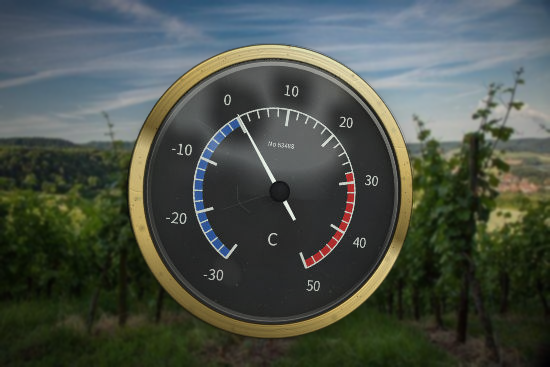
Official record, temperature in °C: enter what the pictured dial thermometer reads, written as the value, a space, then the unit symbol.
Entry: 0 °C
